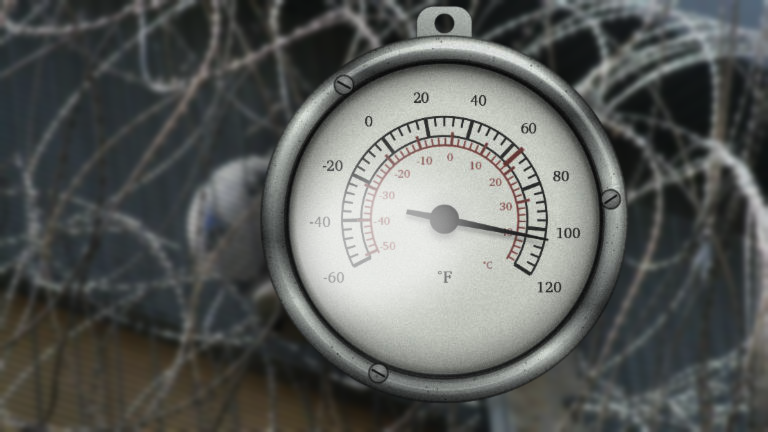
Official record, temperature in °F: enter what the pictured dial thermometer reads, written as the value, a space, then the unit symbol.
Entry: 104 °F
